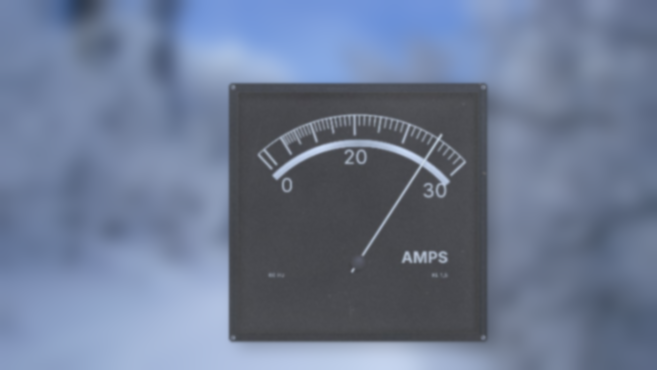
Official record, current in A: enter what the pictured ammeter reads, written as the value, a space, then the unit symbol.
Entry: 27.5 A
